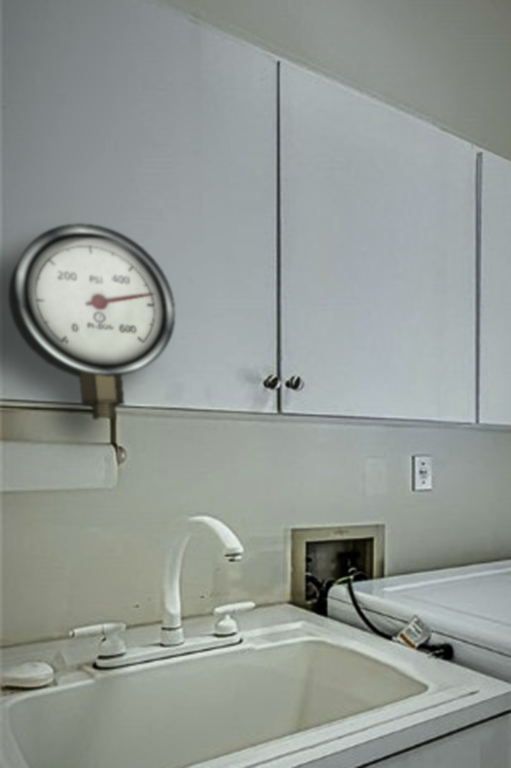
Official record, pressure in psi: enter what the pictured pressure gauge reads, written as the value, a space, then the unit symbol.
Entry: 475 psi
